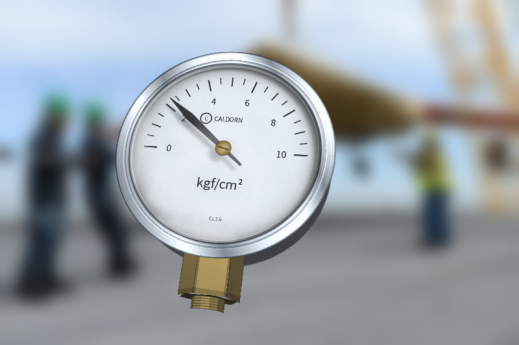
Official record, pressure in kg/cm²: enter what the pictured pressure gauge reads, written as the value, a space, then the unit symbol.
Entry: 2.25 kg/cm²
